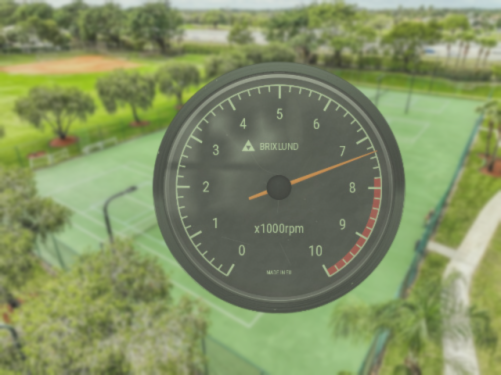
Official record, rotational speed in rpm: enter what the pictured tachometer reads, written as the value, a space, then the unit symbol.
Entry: 7300 rpm
